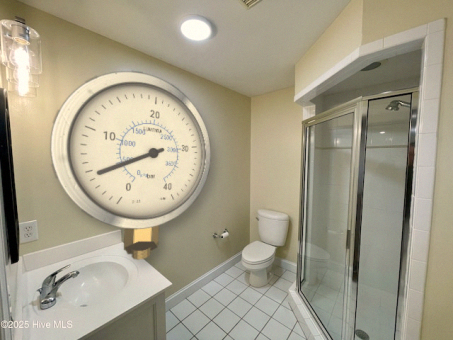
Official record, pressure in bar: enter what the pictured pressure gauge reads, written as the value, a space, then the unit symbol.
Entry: 4.5 bar
